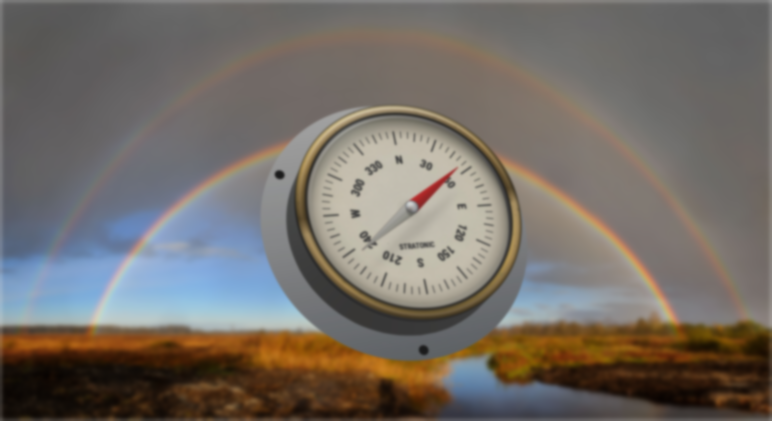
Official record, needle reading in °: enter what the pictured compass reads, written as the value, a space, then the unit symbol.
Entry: 55 °
